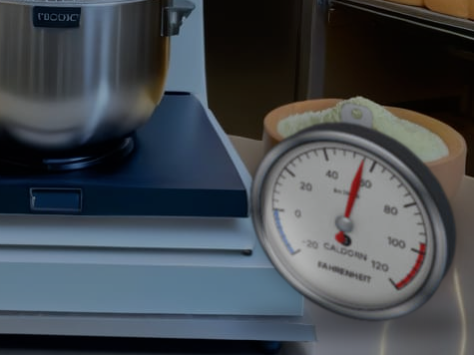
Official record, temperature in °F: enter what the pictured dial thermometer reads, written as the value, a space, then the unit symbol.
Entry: 56 °F
